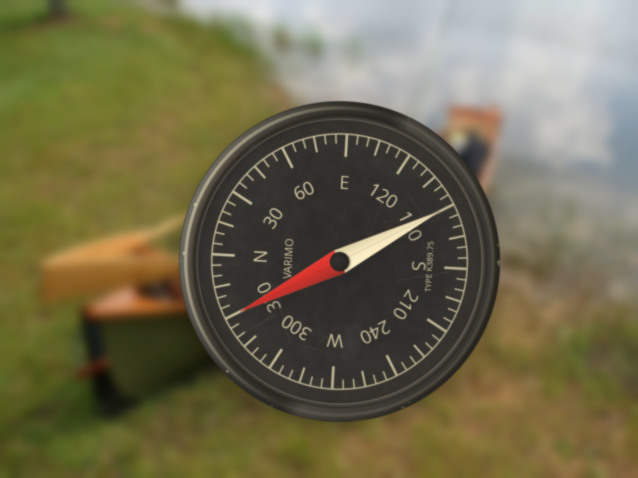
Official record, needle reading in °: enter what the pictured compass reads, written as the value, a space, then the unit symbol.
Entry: 330 °
